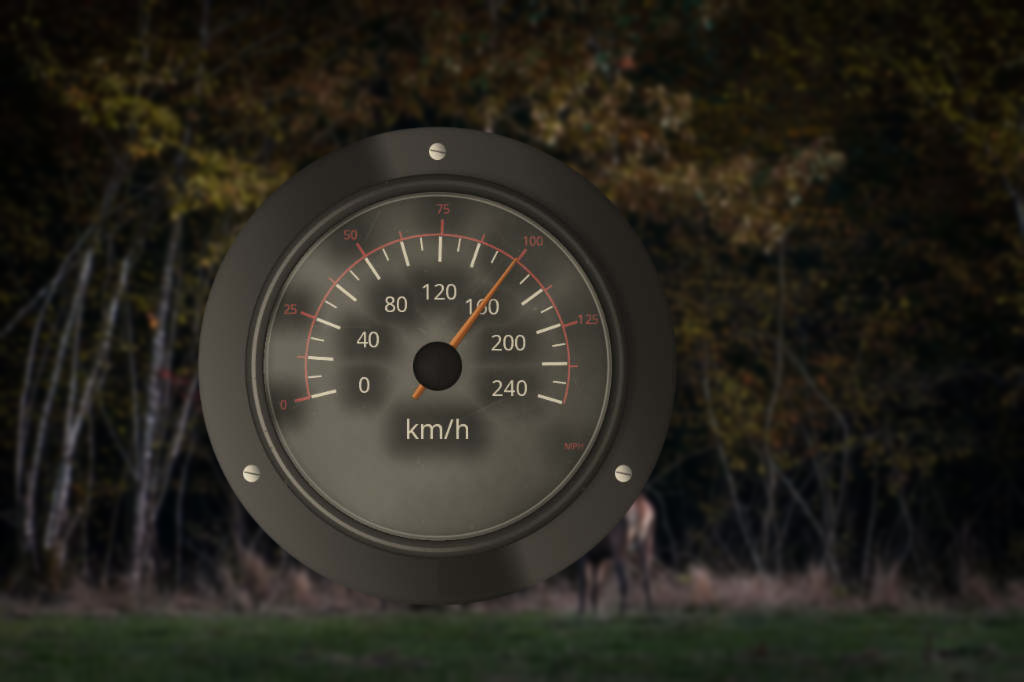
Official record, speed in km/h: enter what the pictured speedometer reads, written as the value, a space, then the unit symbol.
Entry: 160 km/h
